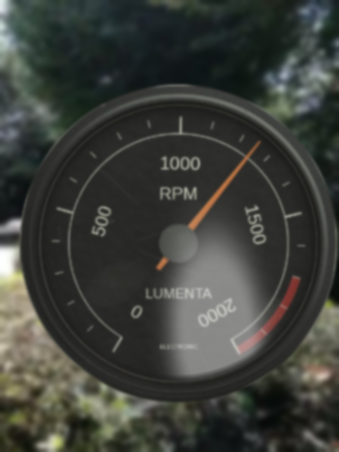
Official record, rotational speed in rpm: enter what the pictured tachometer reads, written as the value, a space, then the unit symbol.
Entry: 1250 rpm
